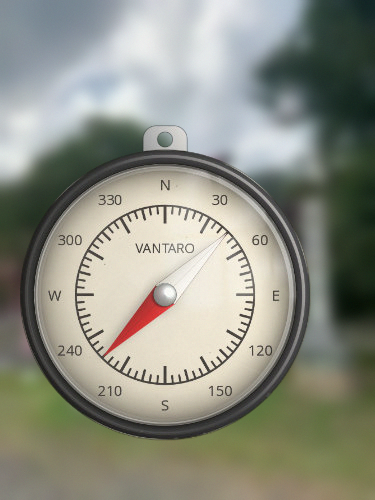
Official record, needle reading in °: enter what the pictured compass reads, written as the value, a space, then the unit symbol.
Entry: 225 °
